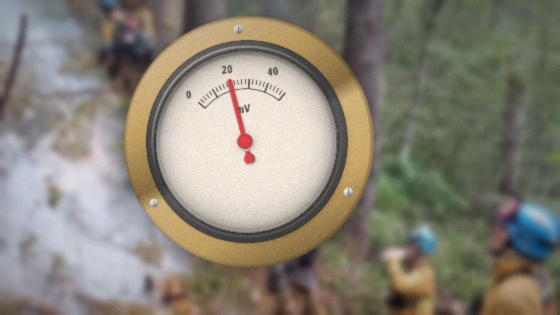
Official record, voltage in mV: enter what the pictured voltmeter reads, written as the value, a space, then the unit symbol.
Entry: 20 mV
